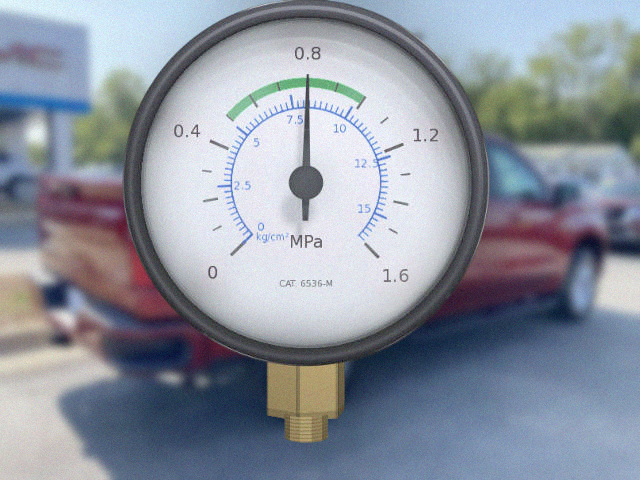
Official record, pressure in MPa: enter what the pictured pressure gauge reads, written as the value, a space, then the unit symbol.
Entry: 0.8 MPa
